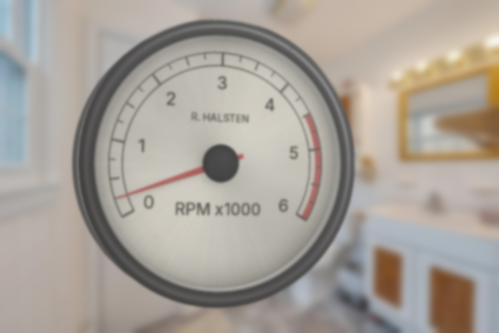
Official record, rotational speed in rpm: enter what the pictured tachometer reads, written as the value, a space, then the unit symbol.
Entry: 250 rpm
